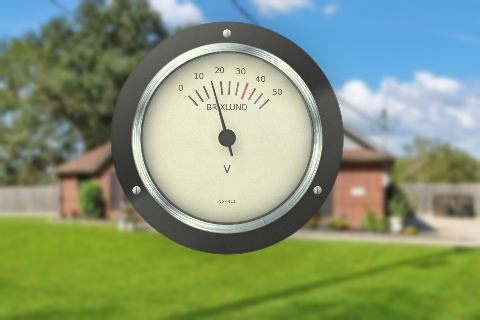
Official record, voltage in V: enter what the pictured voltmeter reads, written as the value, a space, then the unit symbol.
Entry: 15 V
